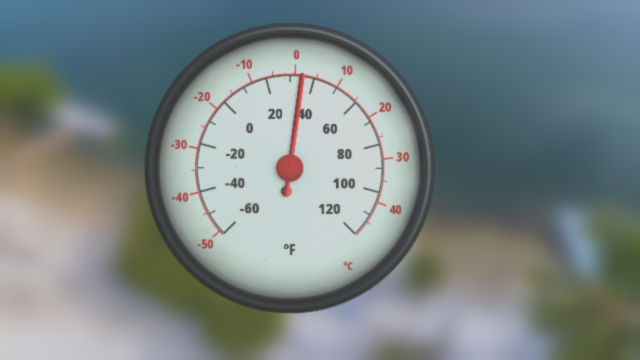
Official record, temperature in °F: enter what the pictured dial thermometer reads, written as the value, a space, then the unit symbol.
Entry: 35 °F
